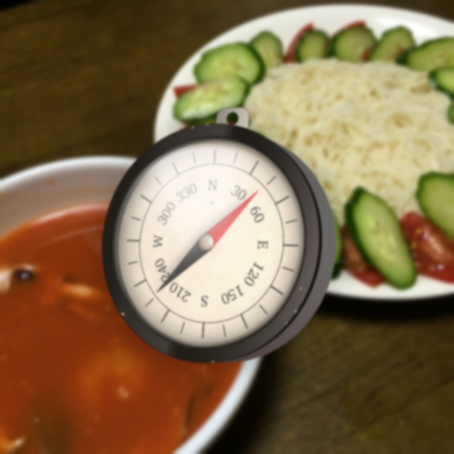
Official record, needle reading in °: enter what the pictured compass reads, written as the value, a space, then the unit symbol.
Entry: 45 °
